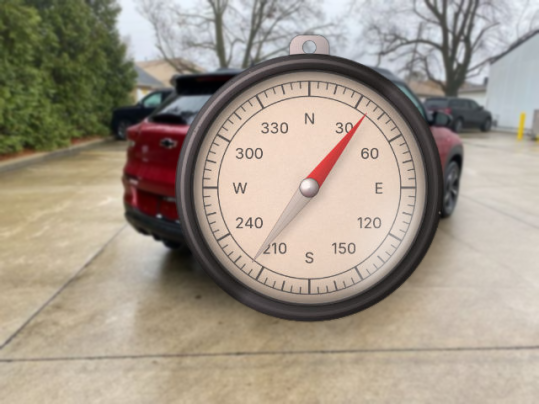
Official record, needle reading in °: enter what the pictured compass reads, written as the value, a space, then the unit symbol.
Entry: 37.5 °
